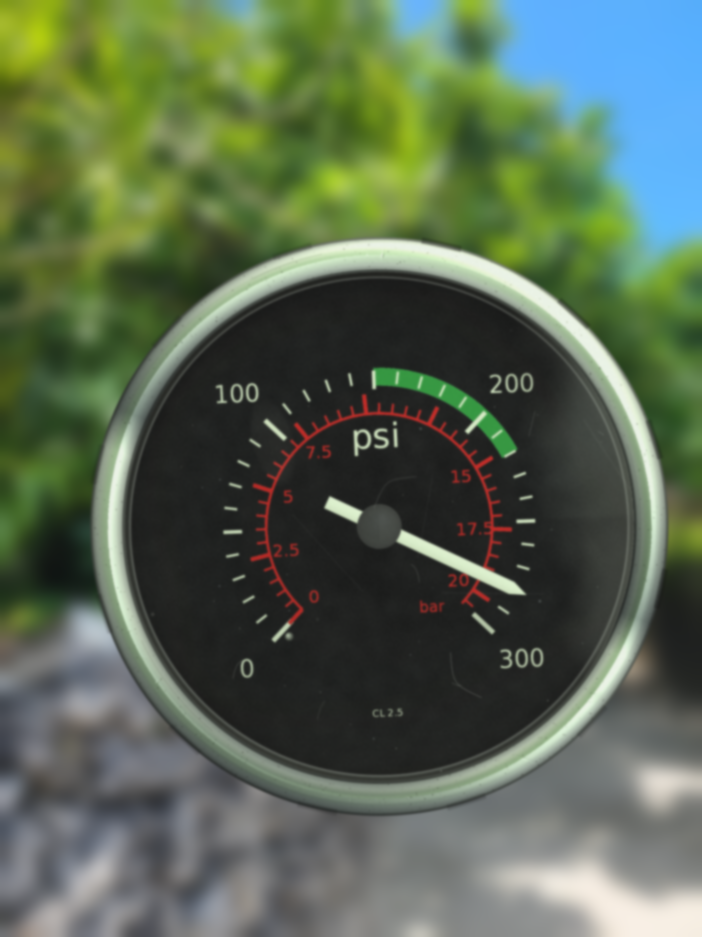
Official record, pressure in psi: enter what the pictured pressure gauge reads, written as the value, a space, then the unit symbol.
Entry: 280 psi
